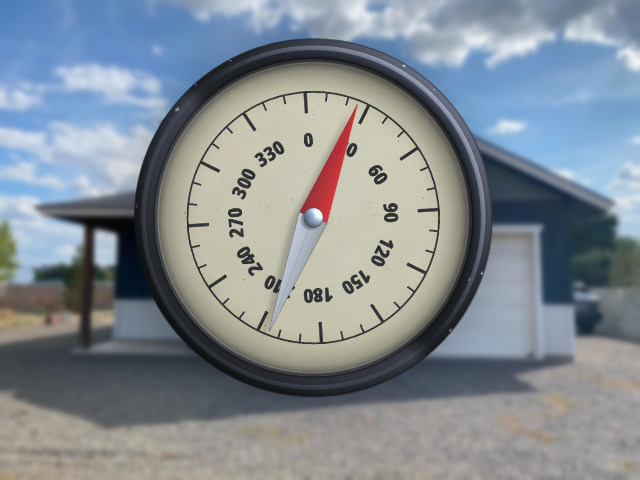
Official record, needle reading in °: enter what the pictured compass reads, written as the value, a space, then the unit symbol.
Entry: 25 °
